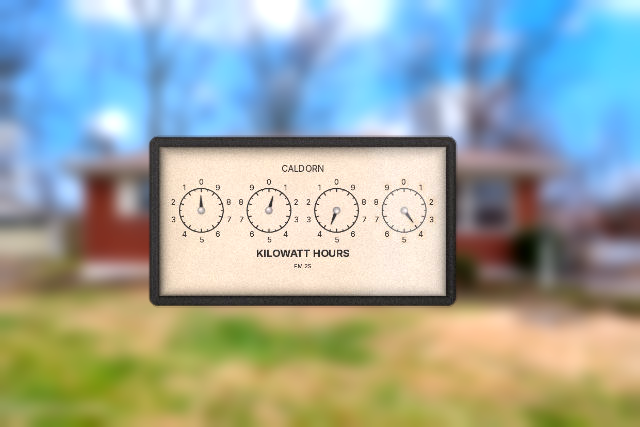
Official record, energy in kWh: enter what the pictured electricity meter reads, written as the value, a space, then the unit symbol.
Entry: 44 kWh
